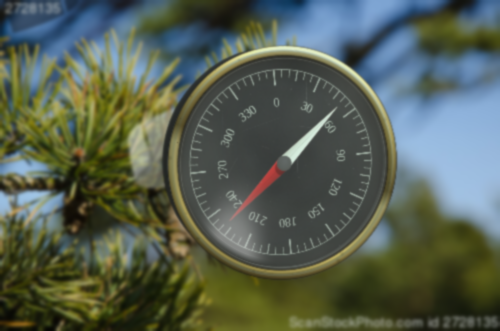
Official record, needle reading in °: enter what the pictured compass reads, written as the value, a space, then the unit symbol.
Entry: 230 °
